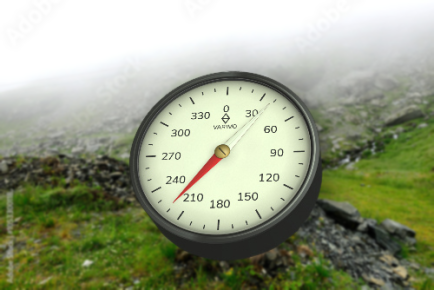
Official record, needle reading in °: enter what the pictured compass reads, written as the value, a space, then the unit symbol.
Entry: 220 °
